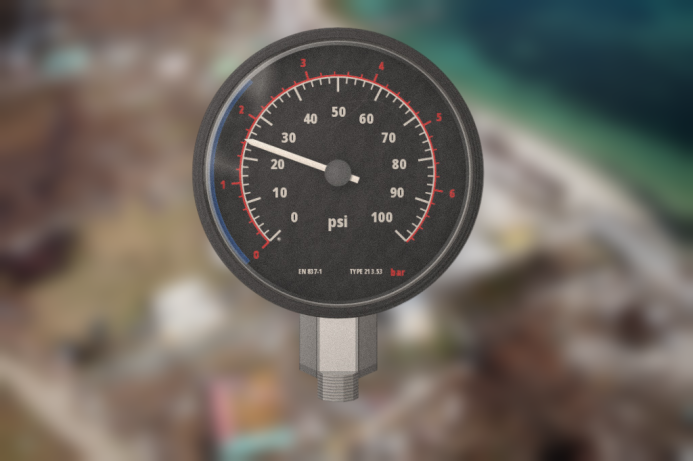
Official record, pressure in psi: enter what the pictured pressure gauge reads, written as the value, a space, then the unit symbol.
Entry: 24 psi
